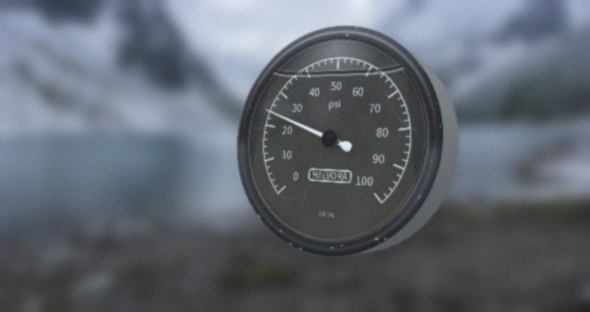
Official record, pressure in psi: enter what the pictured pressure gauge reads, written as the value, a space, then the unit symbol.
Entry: 24 psi
